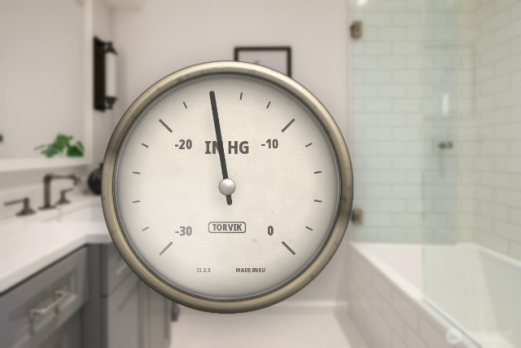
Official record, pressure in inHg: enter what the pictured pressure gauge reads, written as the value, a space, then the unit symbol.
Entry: -16 inHg
